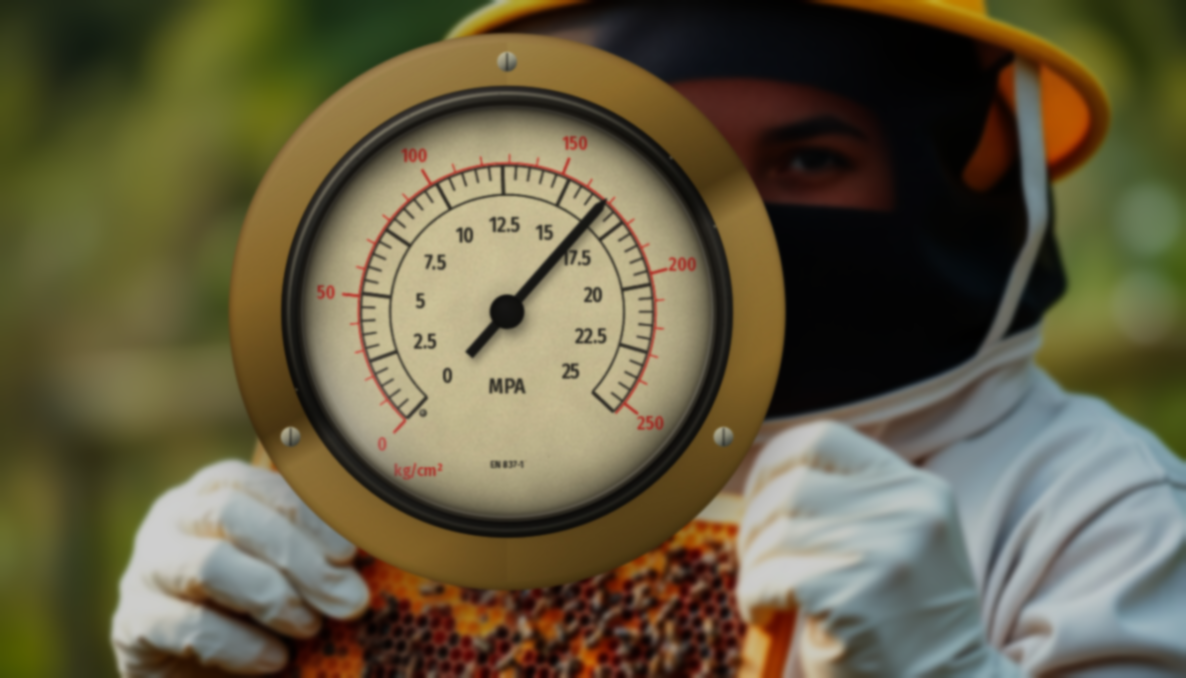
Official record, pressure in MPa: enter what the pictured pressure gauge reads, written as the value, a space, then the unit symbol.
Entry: 16.5 MPa
